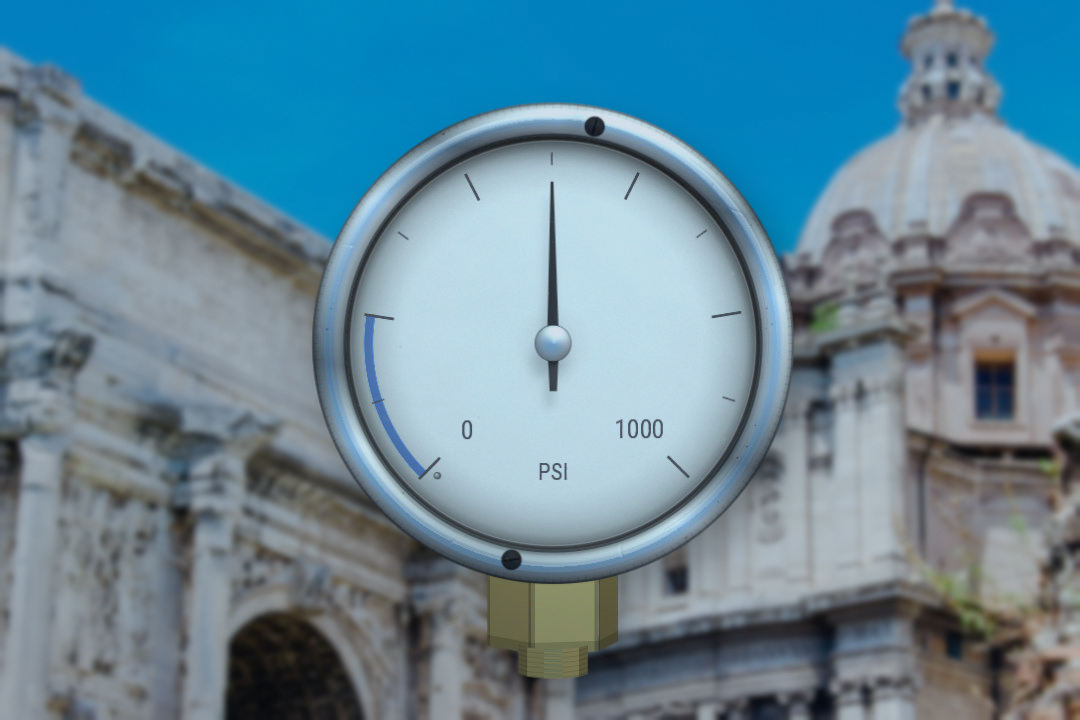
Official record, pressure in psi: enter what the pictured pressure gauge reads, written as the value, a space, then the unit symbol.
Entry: 500 psi
